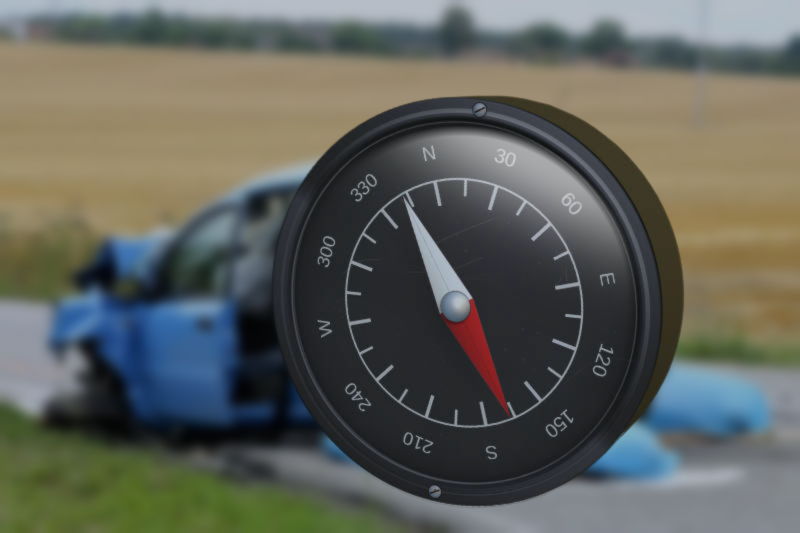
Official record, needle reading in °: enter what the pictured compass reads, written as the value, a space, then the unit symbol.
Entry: 165 °
